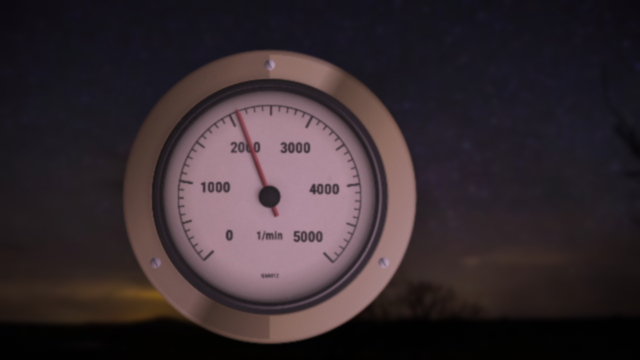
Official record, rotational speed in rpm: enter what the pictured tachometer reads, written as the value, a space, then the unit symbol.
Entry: 2100 rpm
